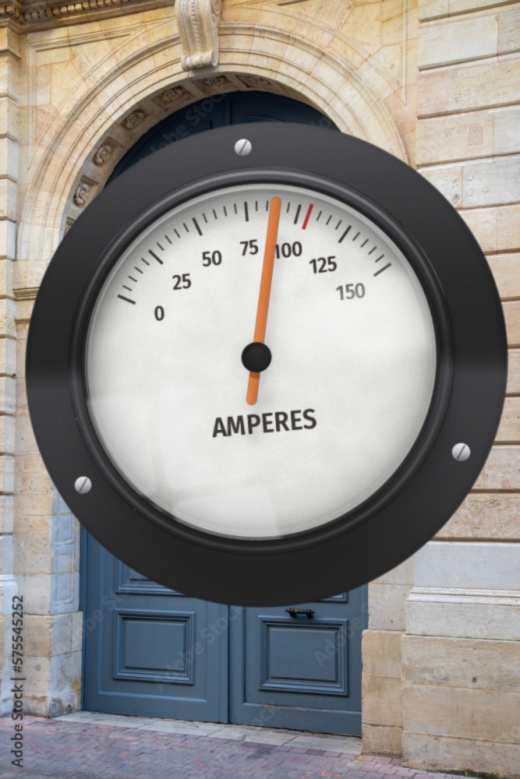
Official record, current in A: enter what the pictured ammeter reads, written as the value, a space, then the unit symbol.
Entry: 90 A
